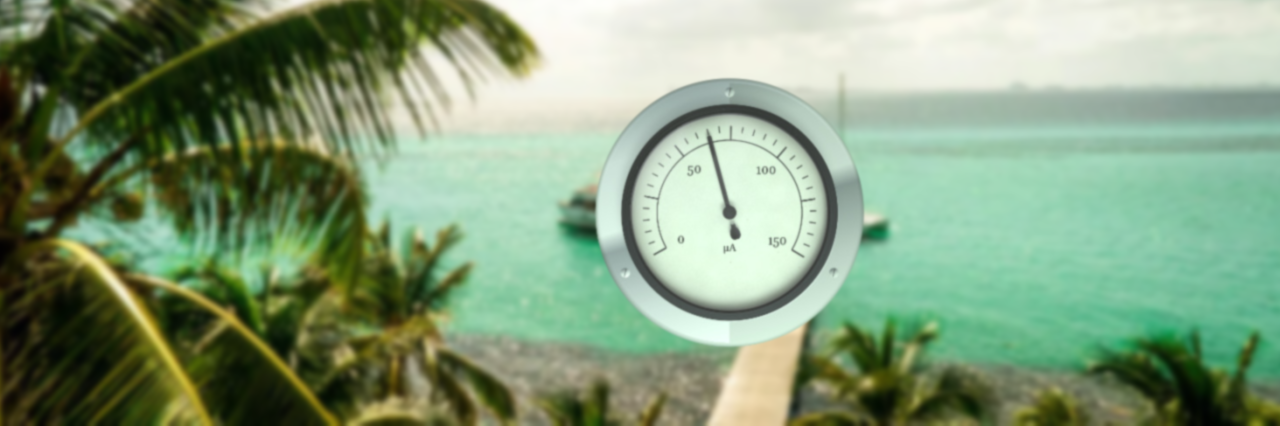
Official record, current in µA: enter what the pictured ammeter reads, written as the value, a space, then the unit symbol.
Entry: 65 µA
